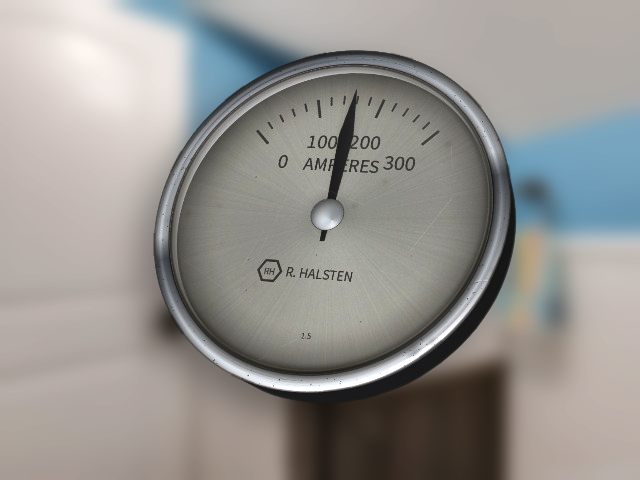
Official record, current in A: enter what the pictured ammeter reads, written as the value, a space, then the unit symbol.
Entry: 160 A
